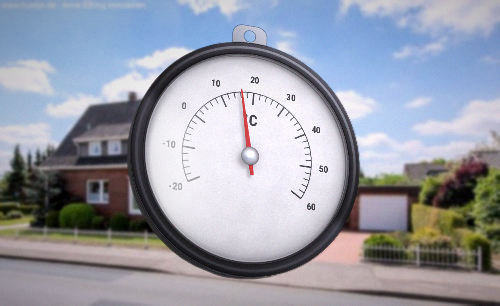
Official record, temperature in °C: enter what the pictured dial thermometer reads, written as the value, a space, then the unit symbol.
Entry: 16 °C
